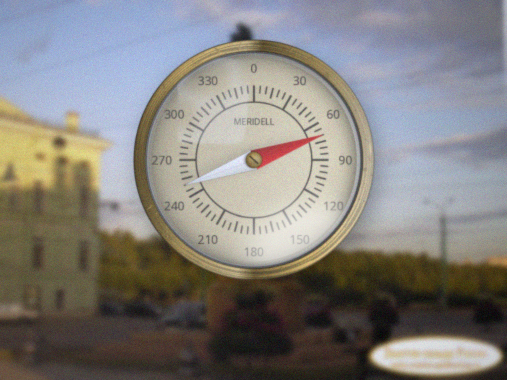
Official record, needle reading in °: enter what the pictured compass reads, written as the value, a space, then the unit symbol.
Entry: 70 °
